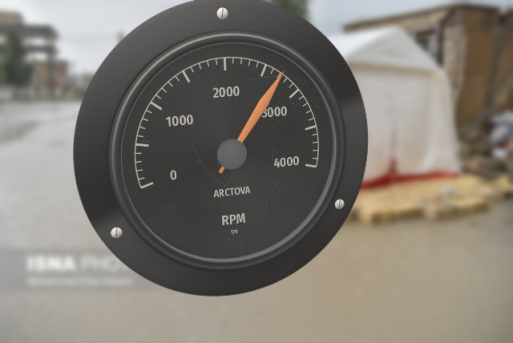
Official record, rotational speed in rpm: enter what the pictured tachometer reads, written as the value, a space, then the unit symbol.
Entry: 2700 rpm
